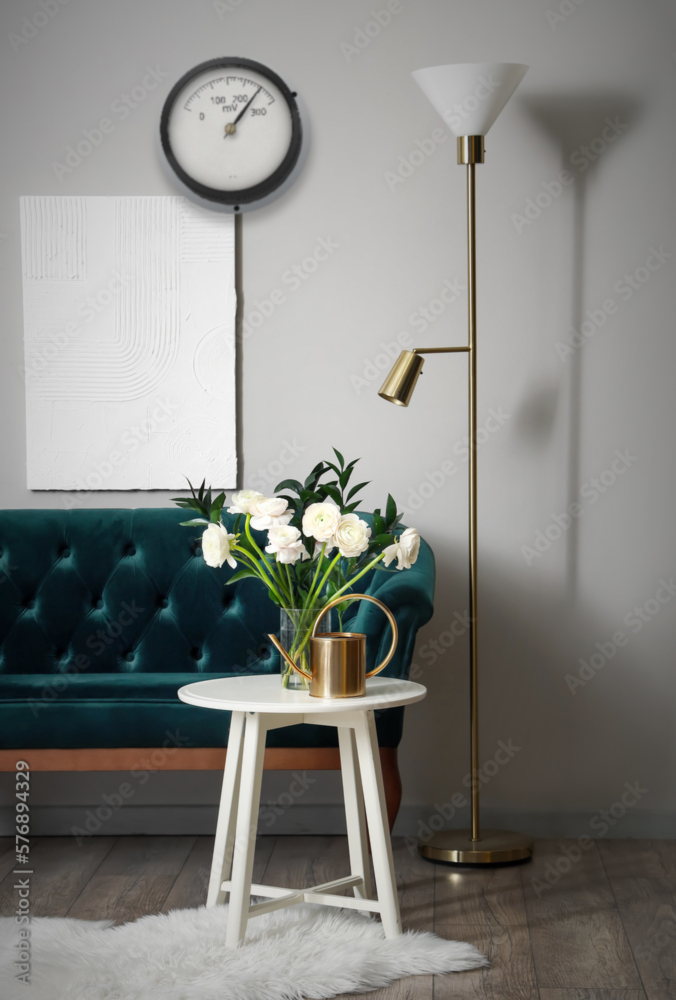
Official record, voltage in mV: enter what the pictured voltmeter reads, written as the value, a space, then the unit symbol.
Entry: 250 mV
